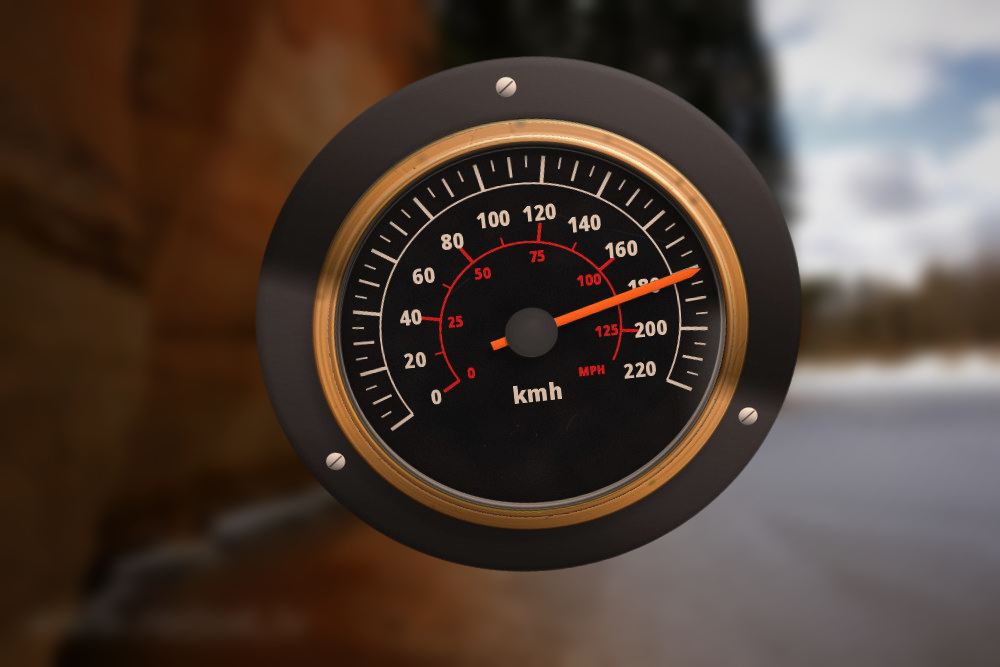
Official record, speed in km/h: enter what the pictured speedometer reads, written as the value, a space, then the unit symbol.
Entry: 180 km/h
